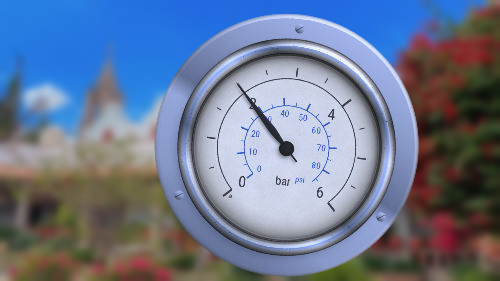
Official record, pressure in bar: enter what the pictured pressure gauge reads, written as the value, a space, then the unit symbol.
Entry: 2 bar
